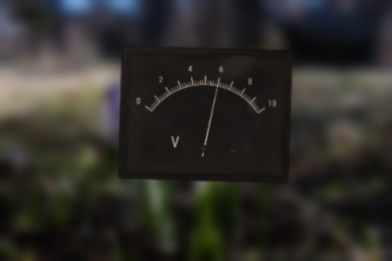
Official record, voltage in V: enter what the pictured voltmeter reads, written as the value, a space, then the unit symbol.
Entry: 6 V
